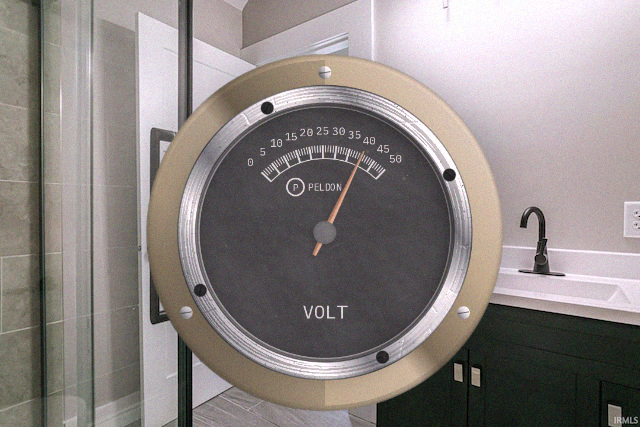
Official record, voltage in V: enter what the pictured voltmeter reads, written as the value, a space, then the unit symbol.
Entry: 40 V
